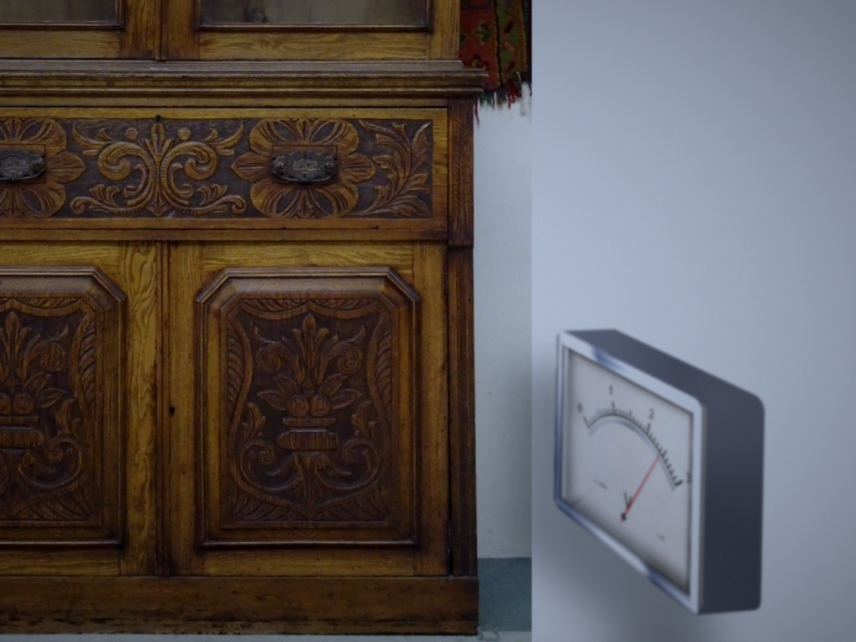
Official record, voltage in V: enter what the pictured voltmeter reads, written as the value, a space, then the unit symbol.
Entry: 2.5 V
